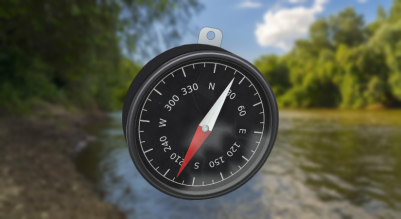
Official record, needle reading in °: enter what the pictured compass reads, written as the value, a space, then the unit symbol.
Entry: 200 °
